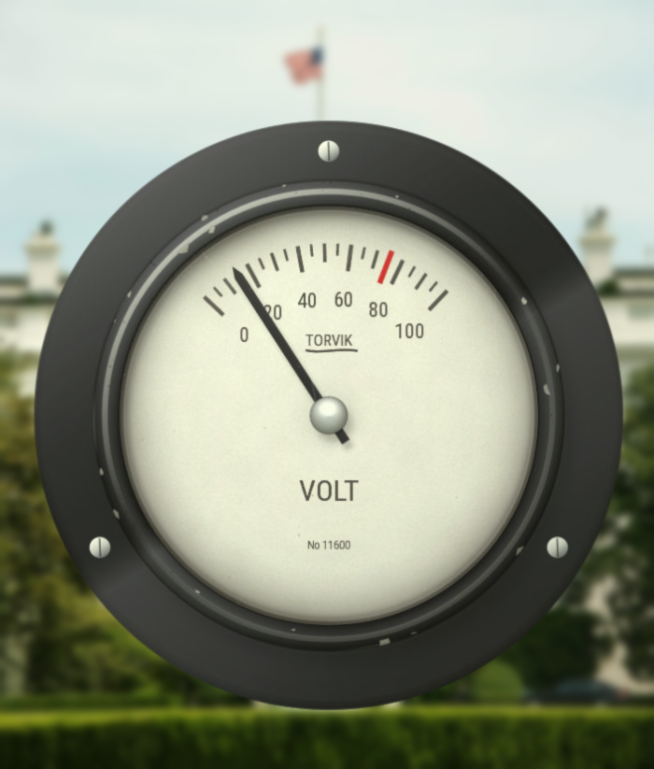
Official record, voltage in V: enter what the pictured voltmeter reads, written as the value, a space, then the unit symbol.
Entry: 15 V
